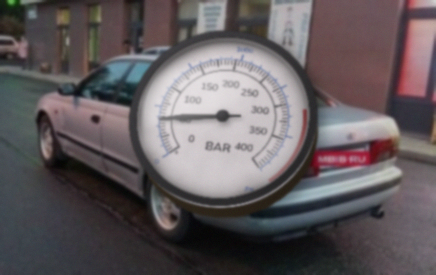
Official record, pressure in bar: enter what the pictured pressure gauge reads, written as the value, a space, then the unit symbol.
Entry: 50 bar
